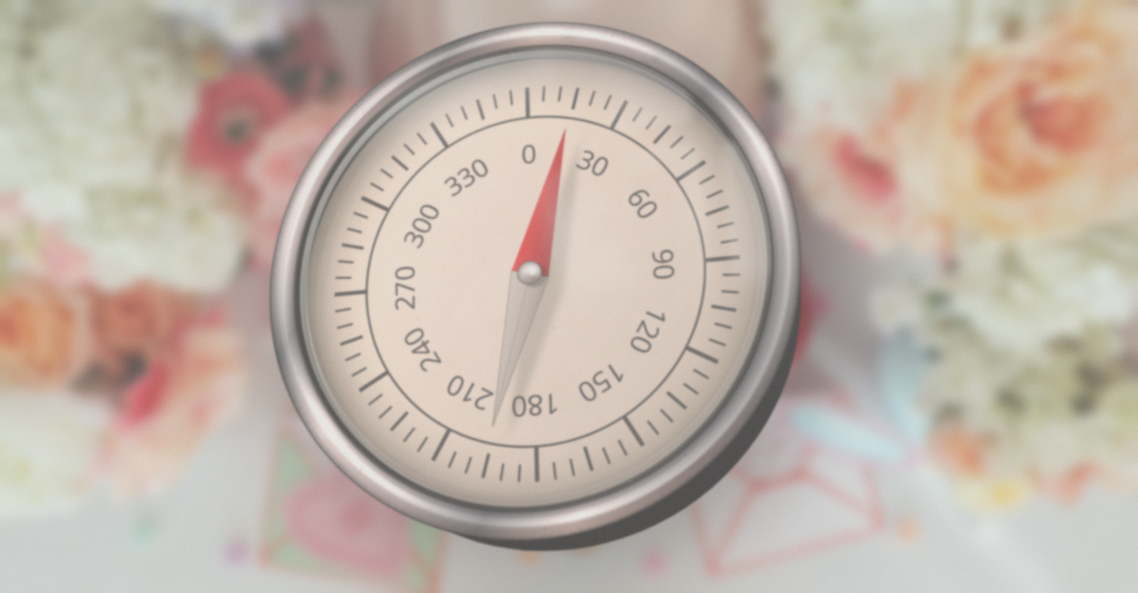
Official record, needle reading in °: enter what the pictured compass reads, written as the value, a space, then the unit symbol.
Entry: 15 °
